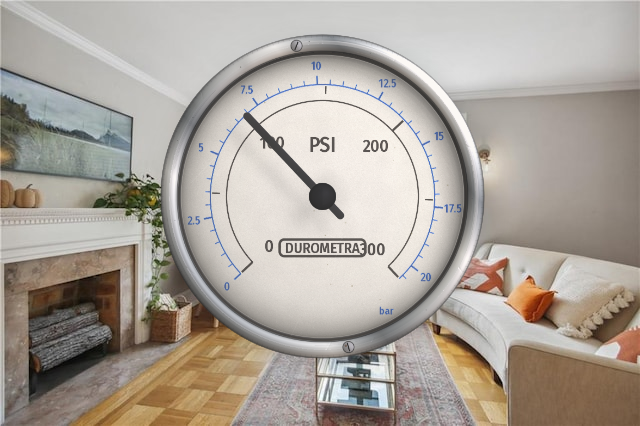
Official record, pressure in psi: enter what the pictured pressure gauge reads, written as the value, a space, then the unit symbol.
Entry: 100 psi
